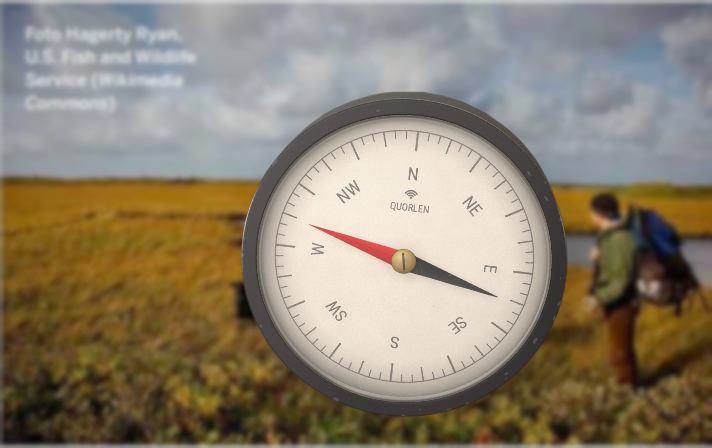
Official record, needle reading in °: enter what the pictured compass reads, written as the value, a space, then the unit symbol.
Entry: 285 °
